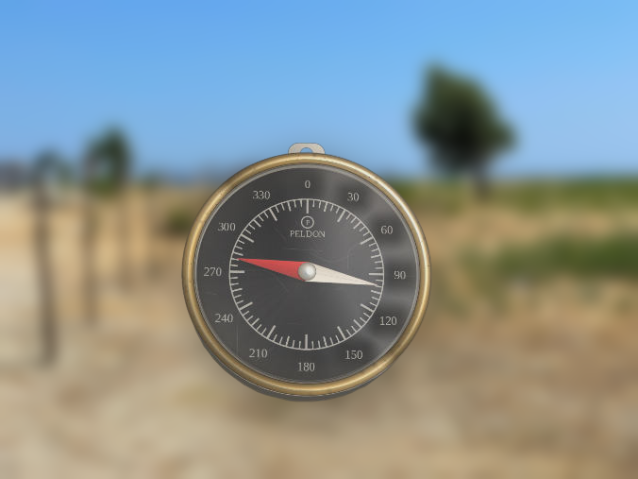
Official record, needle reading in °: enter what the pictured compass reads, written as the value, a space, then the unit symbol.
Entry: 280 °
